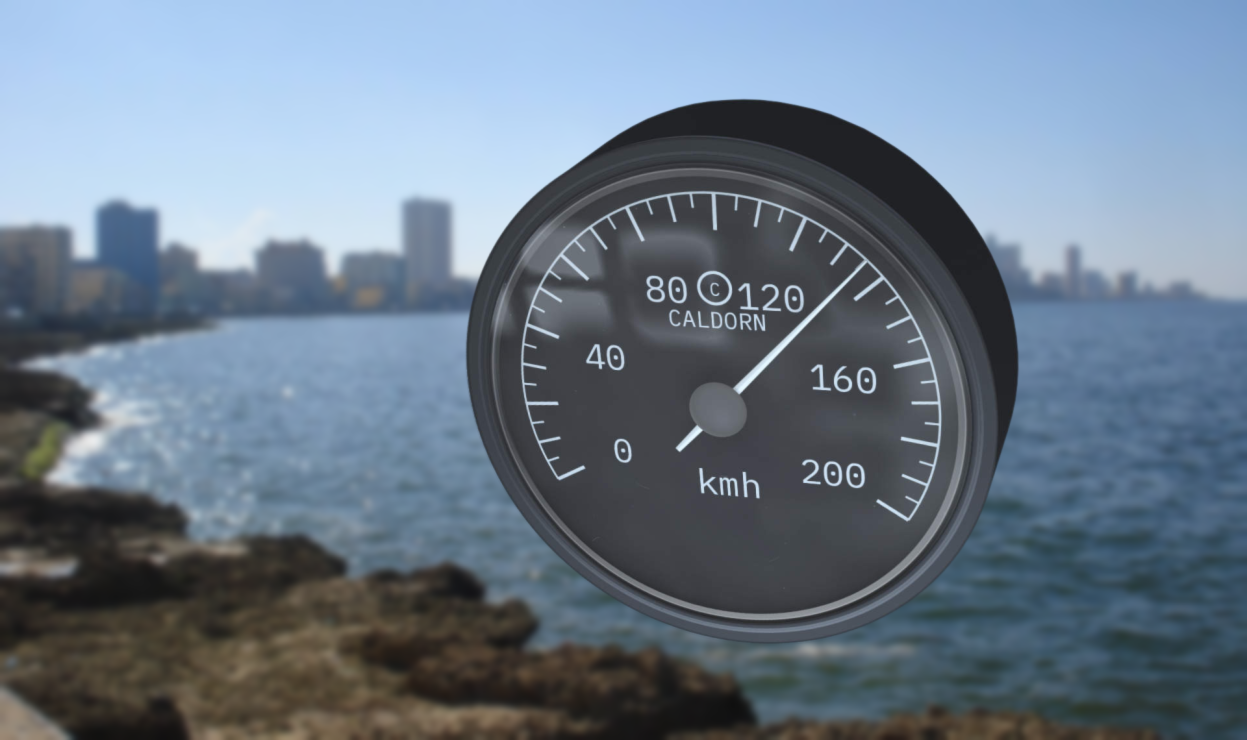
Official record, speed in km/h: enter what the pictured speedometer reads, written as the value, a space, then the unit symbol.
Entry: 135 km/h
